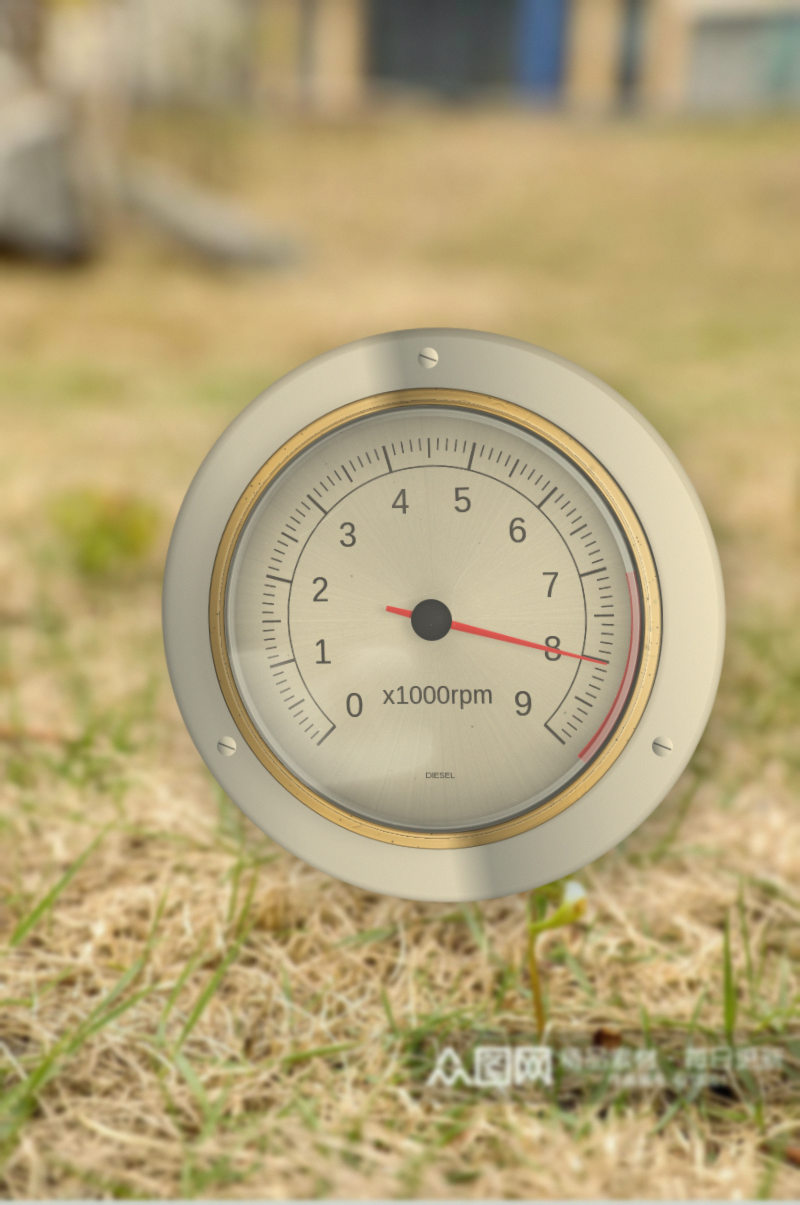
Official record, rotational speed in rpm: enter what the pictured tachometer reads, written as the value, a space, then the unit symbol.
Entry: 8000 rpm
